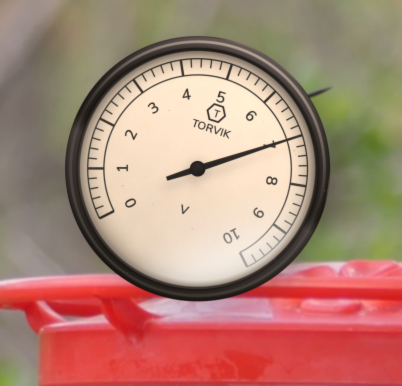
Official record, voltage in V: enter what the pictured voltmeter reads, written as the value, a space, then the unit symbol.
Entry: 7 V
